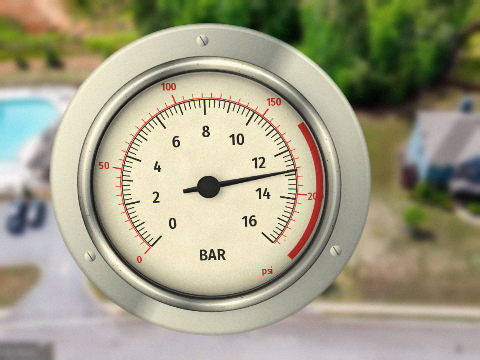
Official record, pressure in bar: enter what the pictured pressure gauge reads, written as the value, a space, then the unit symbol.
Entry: 12.8 bar
